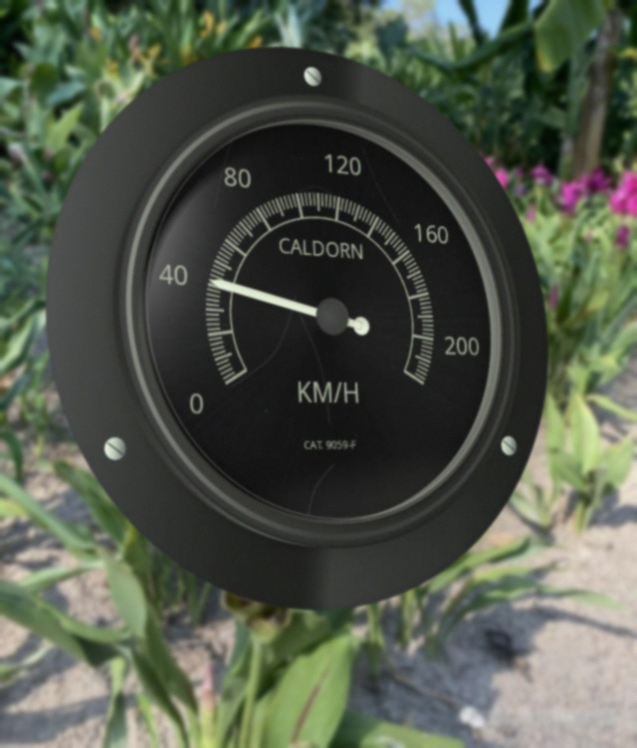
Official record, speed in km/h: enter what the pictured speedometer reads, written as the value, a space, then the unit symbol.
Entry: 40 km/h
